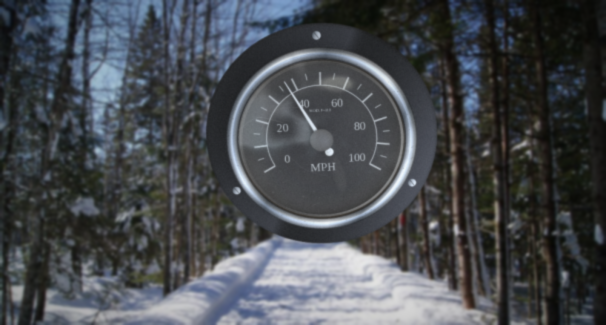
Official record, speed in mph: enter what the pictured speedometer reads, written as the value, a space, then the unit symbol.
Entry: 37.5 mph
